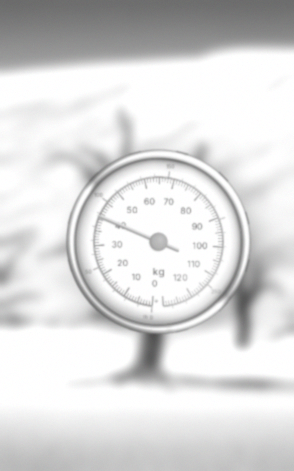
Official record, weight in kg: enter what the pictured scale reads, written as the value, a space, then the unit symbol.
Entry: 40 kg
